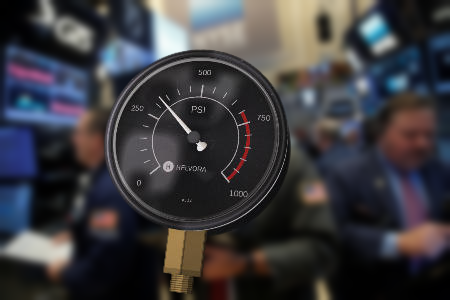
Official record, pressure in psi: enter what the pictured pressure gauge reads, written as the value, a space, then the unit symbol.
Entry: 325 psi
